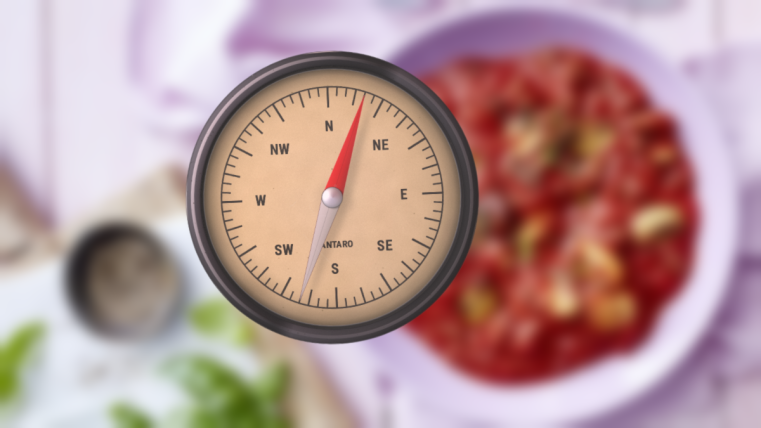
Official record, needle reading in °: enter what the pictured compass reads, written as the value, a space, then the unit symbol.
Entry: 20 °
